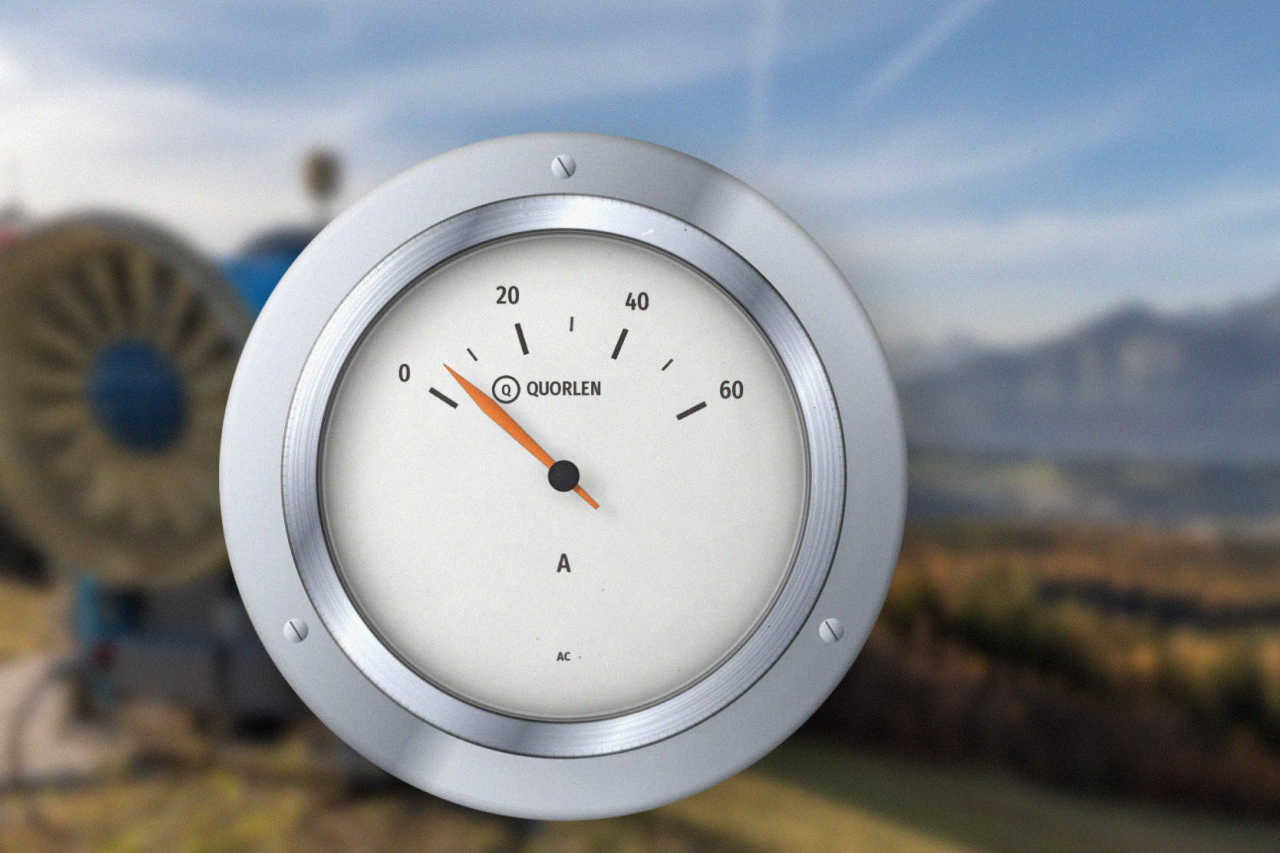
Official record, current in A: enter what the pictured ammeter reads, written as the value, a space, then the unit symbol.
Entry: 5 A
